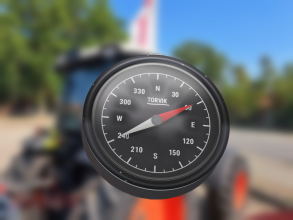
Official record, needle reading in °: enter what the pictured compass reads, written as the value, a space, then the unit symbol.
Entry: 60 °
